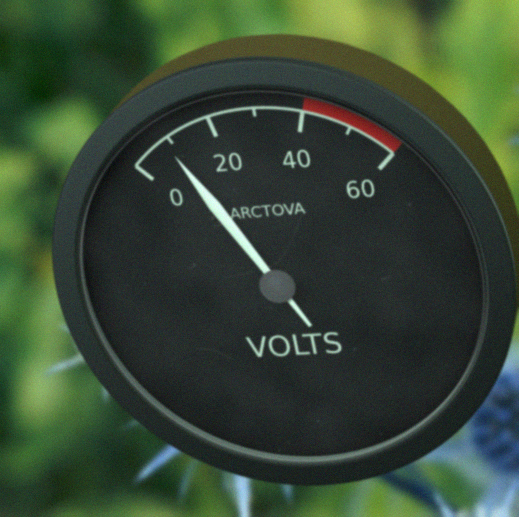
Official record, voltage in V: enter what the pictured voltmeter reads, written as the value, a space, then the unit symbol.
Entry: 10 V
